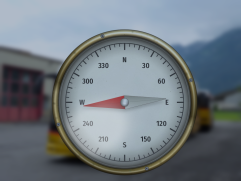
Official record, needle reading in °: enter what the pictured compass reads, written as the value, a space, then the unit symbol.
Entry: 265 °
